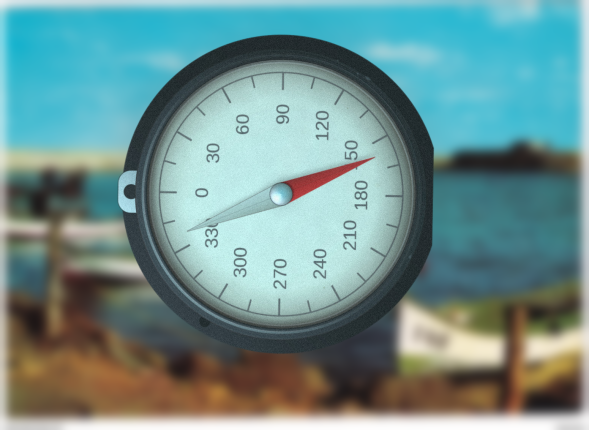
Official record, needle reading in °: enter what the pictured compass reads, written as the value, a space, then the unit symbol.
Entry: 157.5 °
